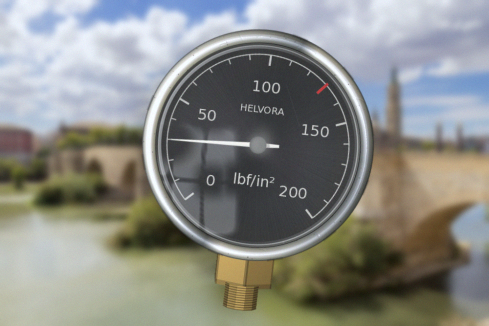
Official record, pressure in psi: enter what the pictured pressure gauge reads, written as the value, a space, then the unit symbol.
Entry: 30 psi
